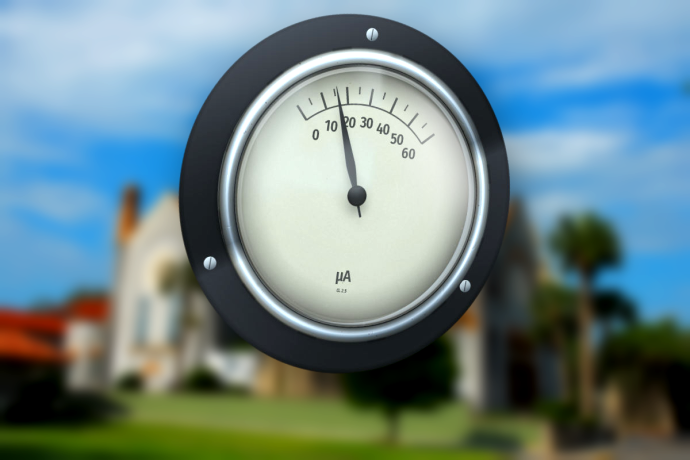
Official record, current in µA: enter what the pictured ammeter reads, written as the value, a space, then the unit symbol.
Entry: 15 µA
